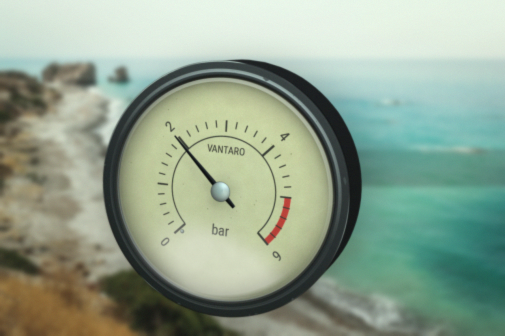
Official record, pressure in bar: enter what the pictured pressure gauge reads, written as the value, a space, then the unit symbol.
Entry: 2 bar
